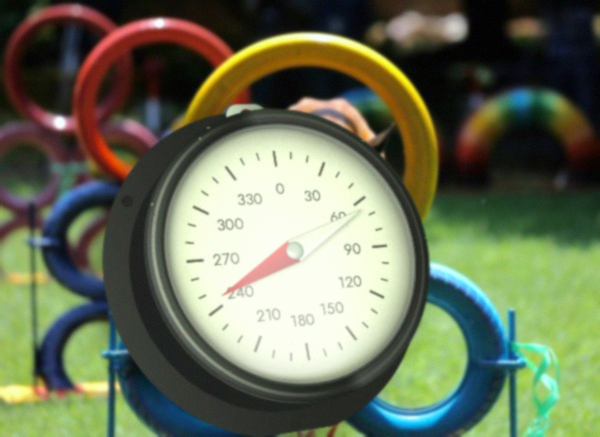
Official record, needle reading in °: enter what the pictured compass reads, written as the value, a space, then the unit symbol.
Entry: 245 °
